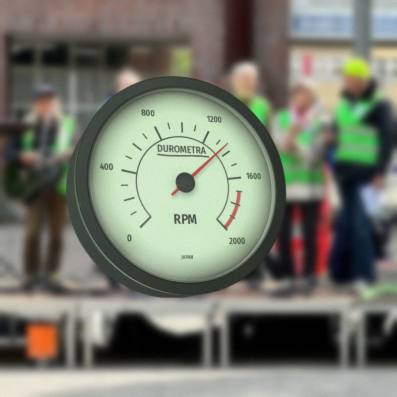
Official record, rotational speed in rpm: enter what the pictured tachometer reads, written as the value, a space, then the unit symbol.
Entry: 1350 rpm
